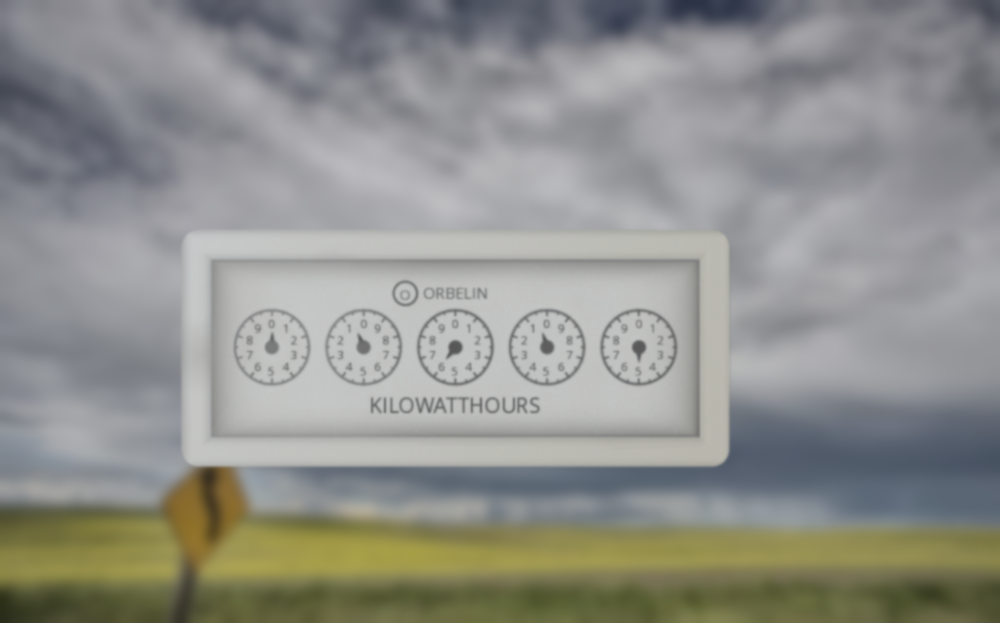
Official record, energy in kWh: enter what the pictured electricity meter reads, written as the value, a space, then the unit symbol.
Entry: 605 kWh
